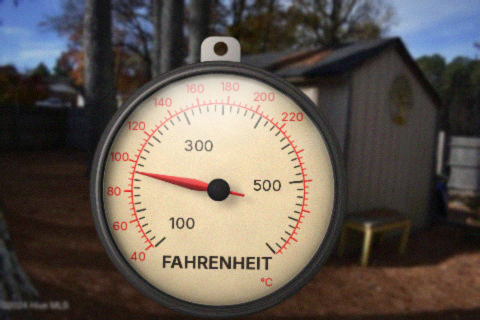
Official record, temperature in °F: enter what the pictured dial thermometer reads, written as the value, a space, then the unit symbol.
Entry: 200 °F
